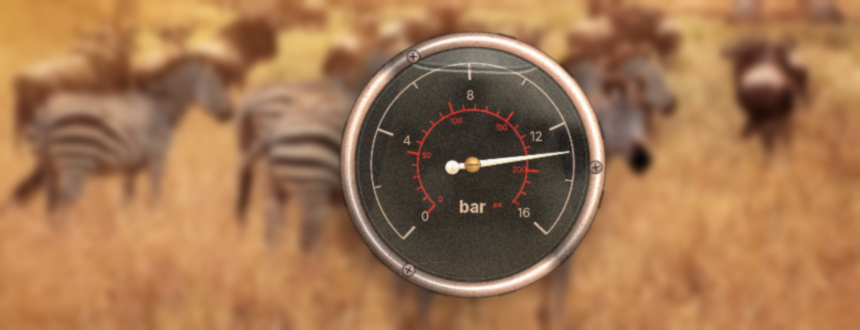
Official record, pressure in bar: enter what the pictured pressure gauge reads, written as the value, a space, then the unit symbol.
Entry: 13 bar
